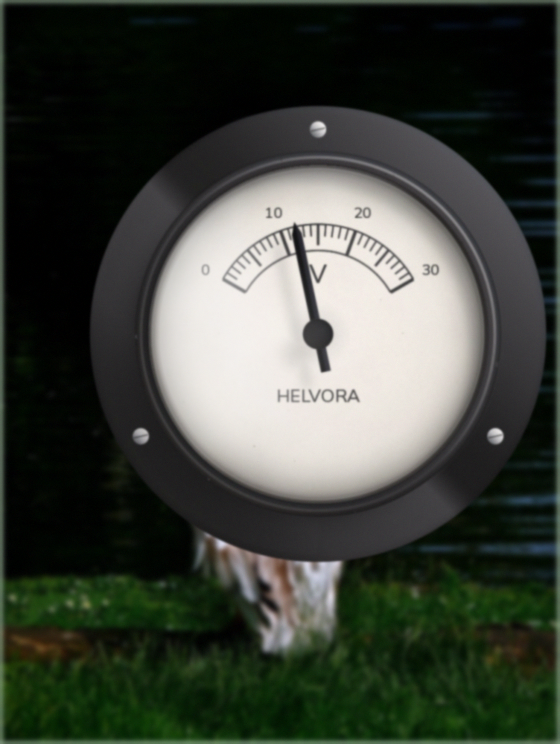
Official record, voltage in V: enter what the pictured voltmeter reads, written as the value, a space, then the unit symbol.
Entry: 12 V
